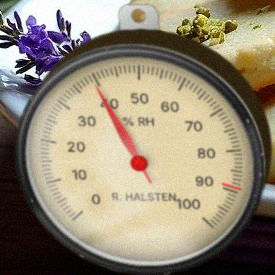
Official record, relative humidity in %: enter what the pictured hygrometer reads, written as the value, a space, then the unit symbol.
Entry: 40 %
